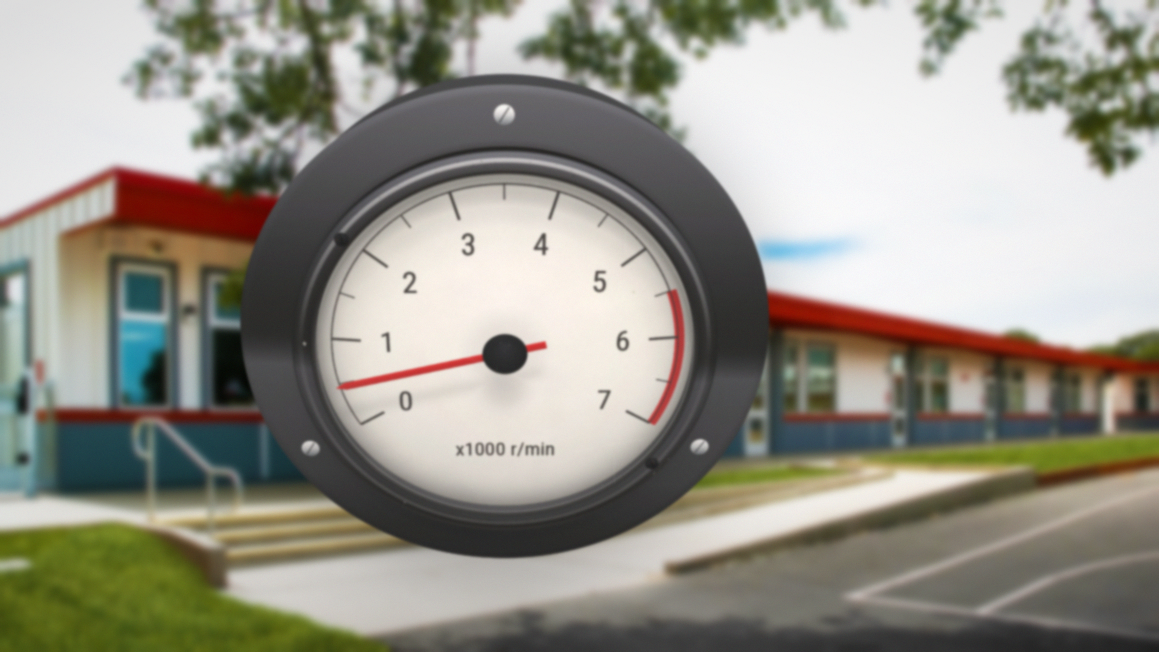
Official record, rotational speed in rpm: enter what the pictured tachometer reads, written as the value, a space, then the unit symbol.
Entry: 500 rpm
